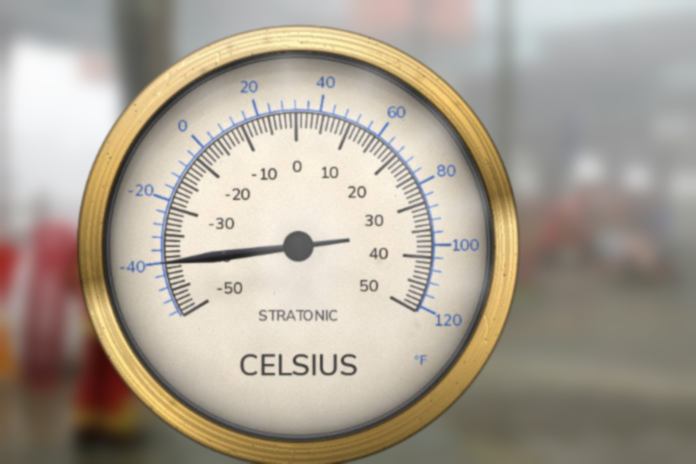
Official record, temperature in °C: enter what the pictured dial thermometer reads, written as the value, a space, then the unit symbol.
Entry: -40 °C
